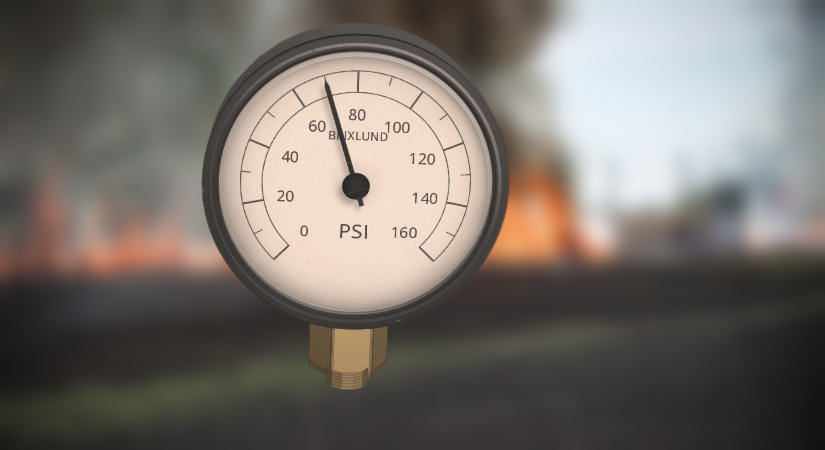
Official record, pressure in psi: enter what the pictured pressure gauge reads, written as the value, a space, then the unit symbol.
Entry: 70 psi
